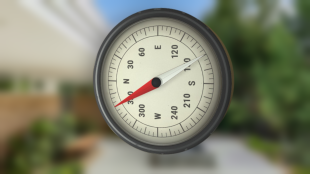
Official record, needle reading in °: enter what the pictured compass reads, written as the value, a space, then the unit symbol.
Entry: 330 °
